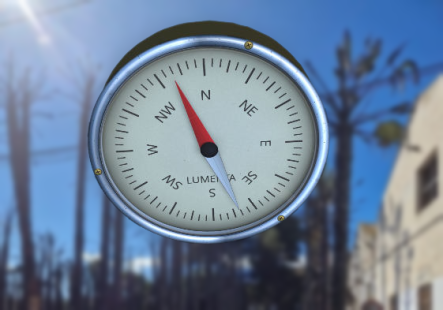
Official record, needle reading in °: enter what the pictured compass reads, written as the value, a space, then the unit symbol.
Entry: 340 °
